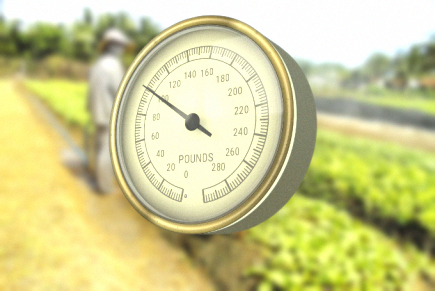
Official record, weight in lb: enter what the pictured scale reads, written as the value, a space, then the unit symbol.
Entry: 100 lb
